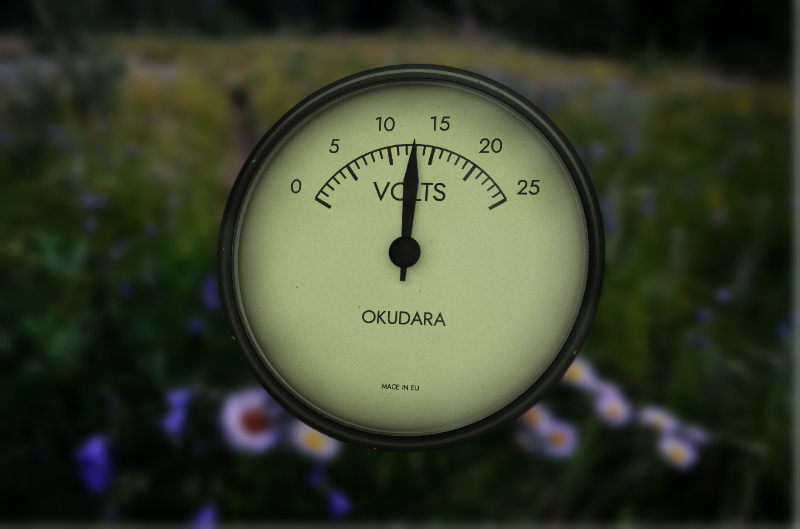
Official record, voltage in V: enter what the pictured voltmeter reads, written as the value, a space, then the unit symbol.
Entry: 13 V
